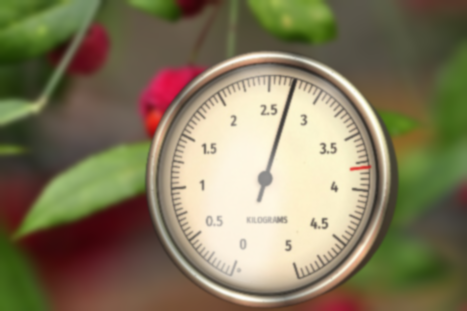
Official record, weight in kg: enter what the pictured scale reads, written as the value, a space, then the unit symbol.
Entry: 2.75 kg
